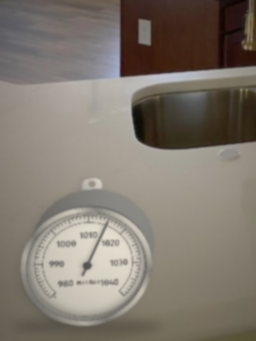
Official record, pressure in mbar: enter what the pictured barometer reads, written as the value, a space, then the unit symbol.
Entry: 1015 mbar
